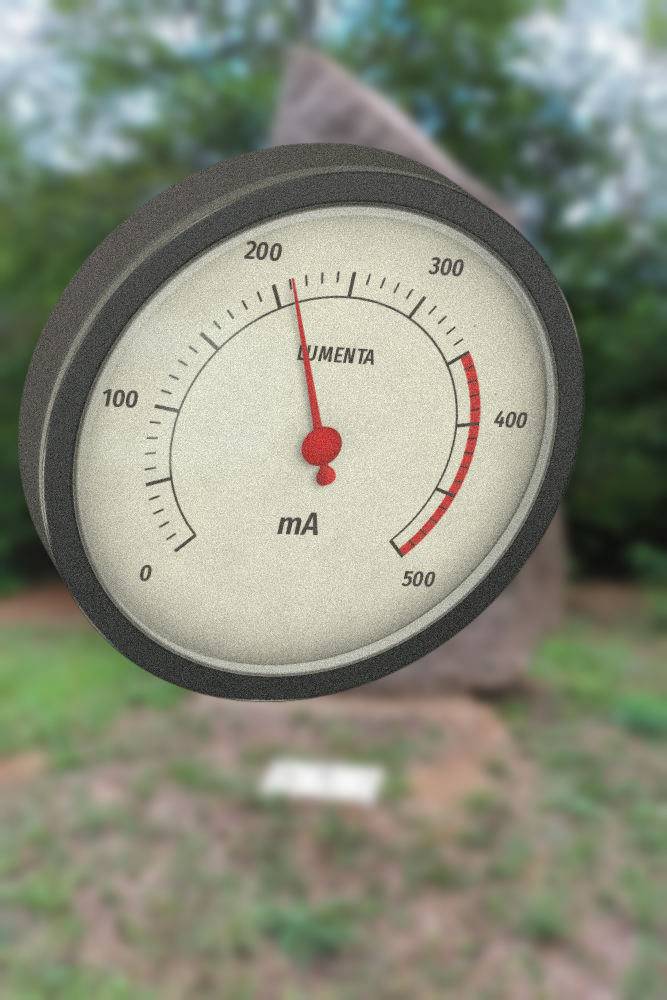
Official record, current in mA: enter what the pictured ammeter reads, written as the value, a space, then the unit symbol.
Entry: 210 mA
